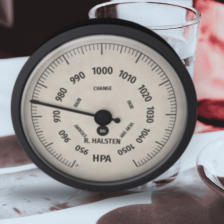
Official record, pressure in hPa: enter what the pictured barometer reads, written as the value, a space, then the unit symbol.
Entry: 975 hPa
